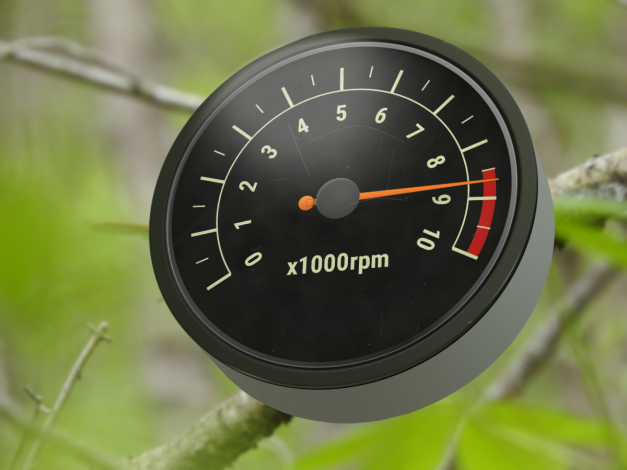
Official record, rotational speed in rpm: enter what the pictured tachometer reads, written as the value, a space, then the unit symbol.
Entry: 8750 rpm
